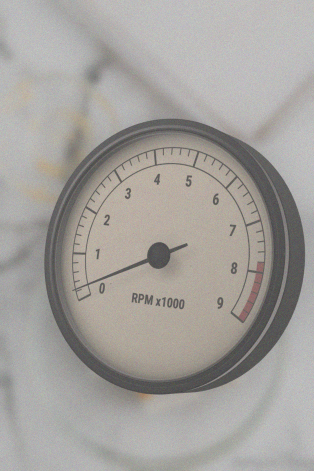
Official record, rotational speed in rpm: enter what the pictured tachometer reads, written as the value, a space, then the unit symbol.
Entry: 200 rpm
